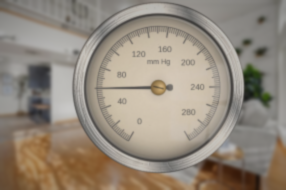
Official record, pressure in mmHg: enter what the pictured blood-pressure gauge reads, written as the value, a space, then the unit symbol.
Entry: 60 mmHg
